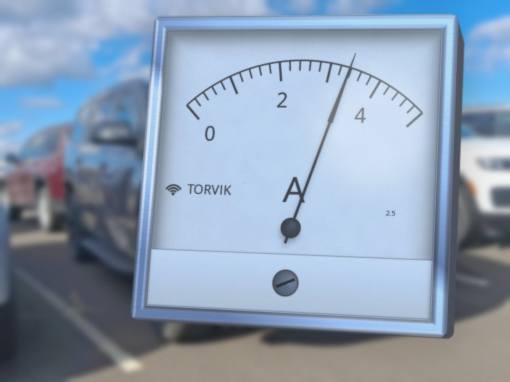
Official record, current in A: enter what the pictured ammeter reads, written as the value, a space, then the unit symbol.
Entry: 3.4 A
